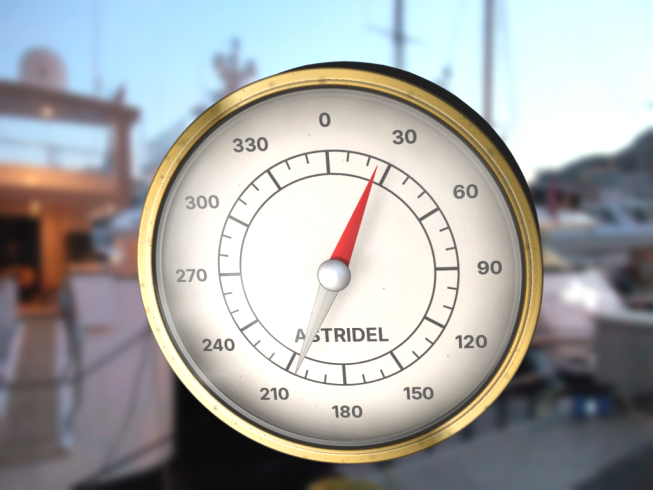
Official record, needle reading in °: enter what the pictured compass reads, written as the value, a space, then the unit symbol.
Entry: 25 °
